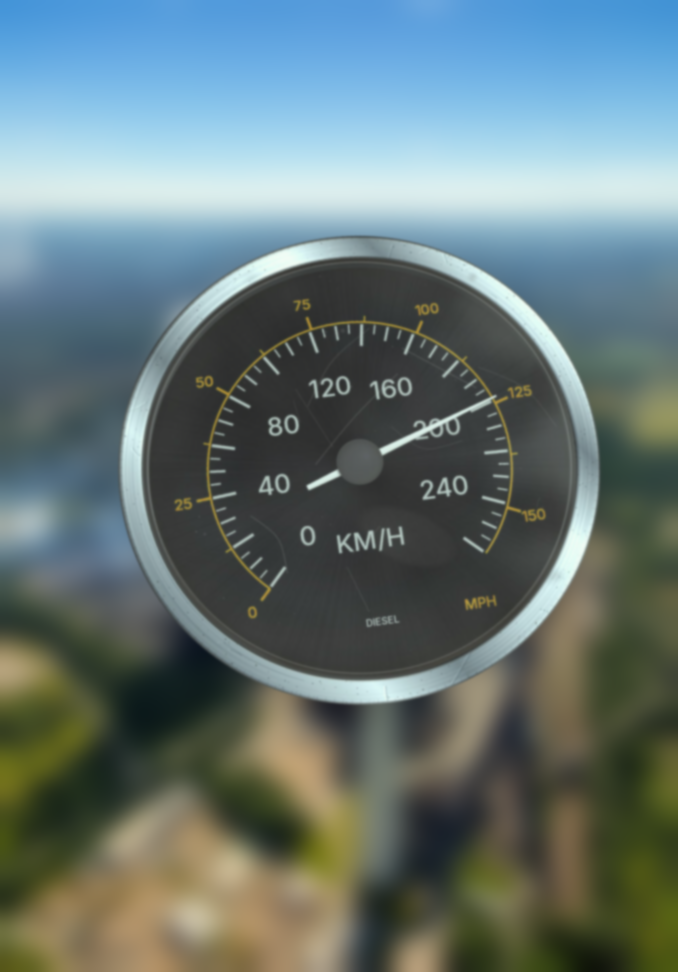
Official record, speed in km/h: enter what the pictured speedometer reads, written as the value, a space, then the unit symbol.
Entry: 200 km/h
